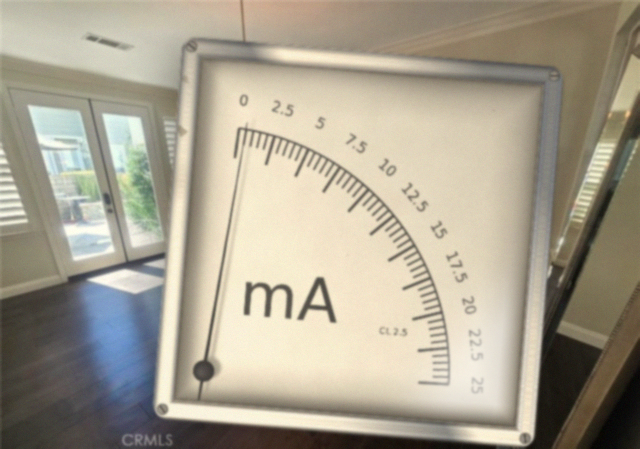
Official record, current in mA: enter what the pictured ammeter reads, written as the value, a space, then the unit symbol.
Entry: 0.5 mA
